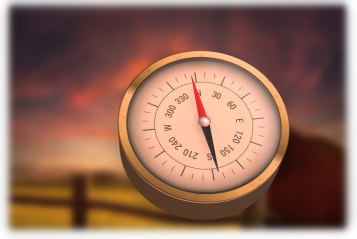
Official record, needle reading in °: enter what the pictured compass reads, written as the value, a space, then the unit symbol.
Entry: 355 °
